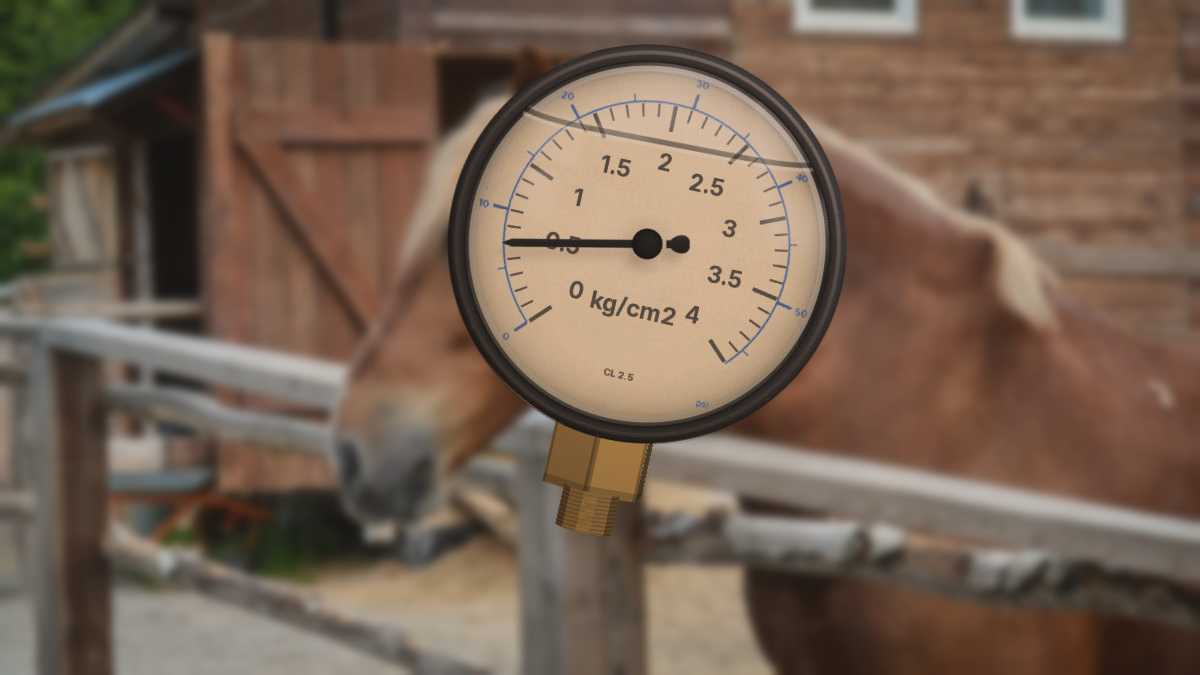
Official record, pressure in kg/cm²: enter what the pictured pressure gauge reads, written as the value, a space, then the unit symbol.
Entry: 0.5 kg/cm²
